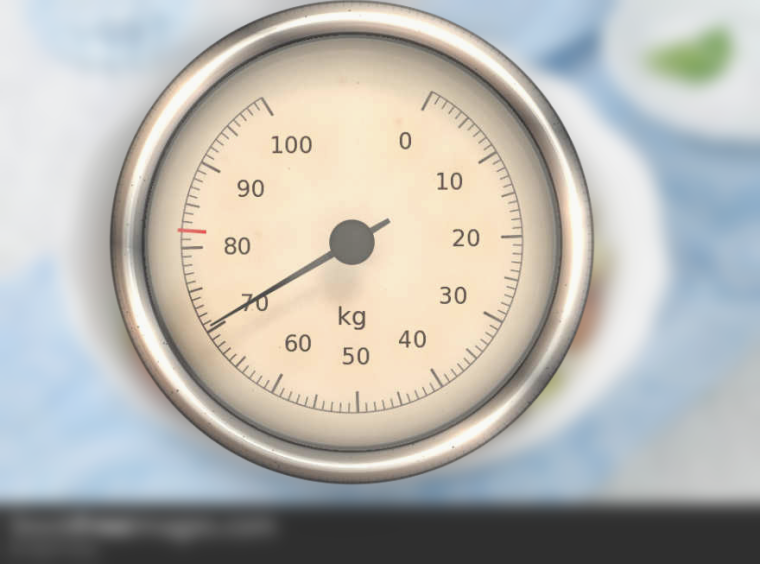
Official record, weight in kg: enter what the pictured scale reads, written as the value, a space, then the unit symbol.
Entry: 70.5 kg
